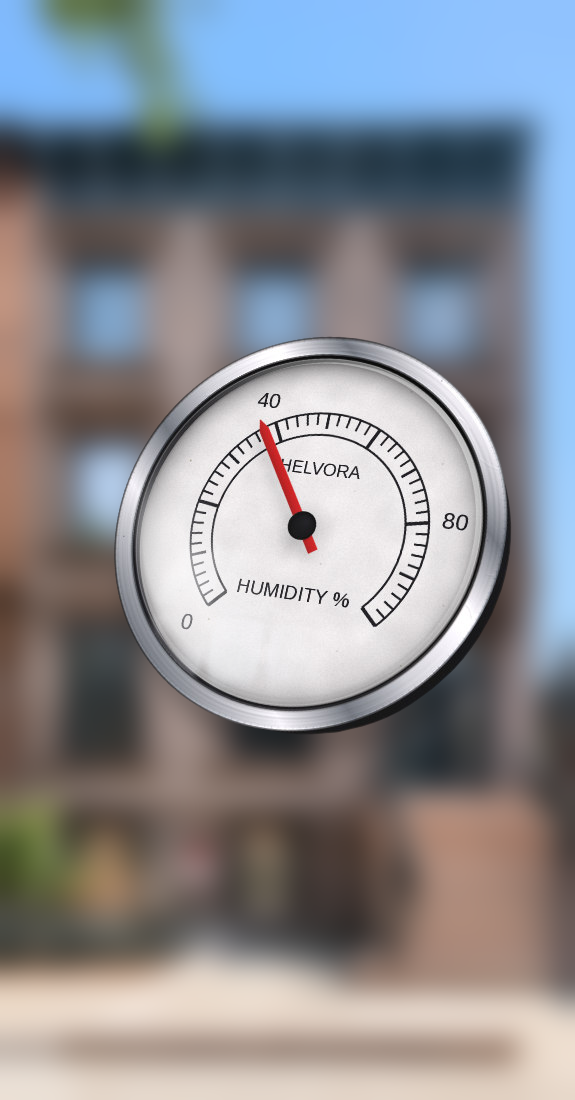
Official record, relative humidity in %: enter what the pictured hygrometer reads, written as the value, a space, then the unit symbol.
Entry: 38 %
